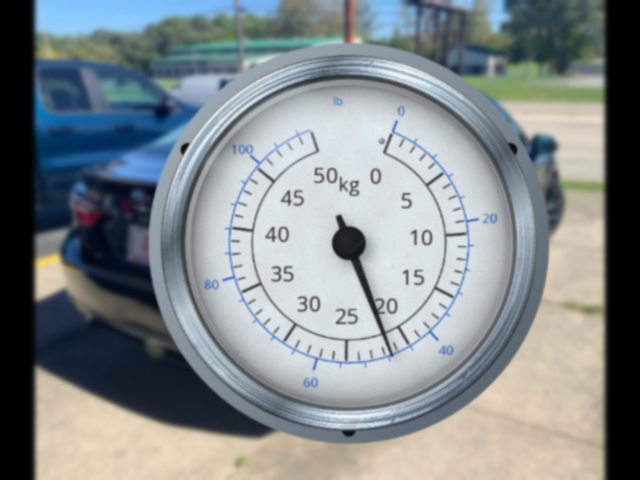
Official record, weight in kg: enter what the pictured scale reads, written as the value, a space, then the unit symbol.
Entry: 21.5 kg
